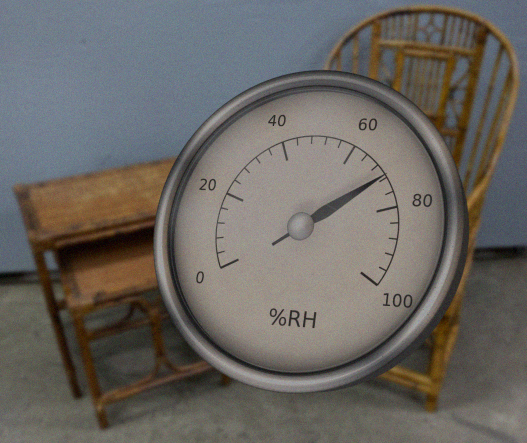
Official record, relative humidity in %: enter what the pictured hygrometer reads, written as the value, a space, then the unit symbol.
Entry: 72 %
